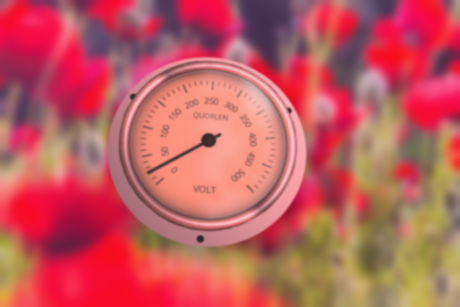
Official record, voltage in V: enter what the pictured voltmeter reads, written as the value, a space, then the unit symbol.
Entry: 20 V
